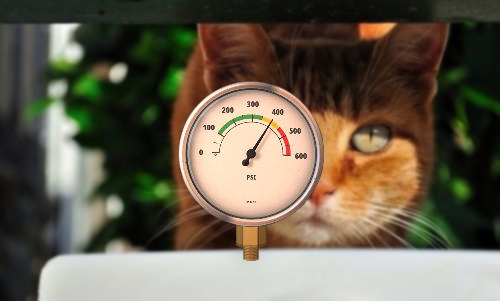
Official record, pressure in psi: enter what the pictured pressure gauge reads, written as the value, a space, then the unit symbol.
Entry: 400 psi
